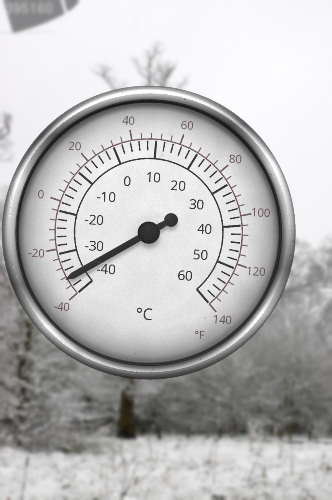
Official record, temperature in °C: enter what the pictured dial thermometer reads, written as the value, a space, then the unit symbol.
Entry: -36 °C
